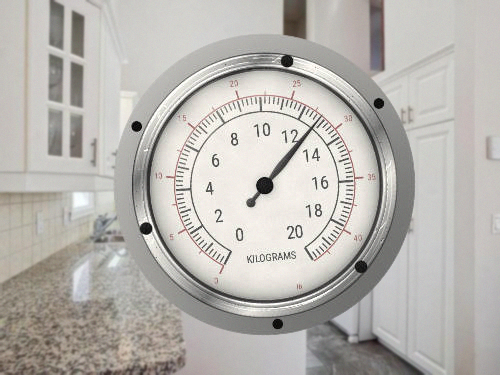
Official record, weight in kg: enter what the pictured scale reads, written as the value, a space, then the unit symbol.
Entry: 12.8 kg
